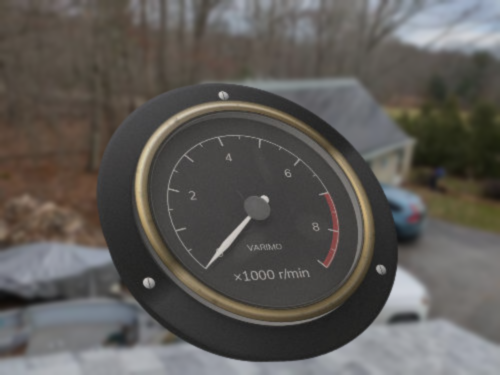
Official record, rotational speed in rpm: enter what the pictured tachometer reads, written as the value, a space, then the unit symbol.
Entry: 0 rpm
